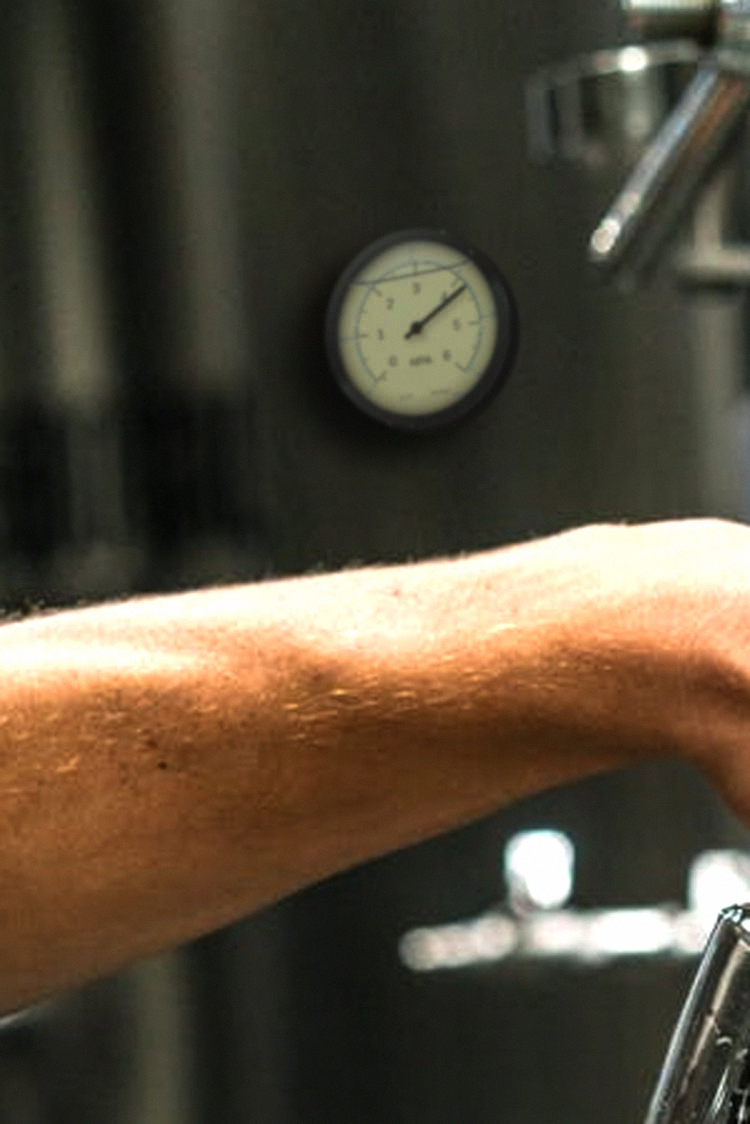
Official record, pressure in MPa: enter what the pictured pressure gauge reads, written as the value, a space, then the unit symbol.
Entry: 4.25 MPa
